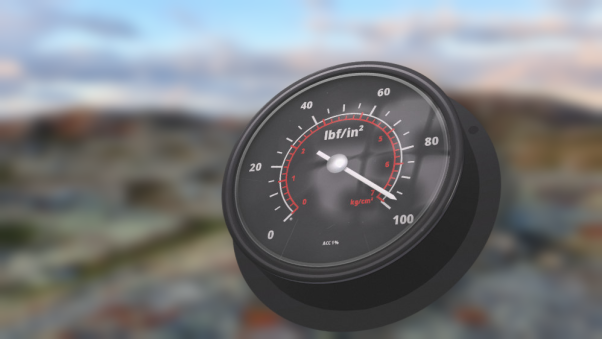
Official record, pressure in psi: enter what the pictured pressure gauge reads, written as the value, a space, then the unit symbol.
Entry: 97.5 psi
